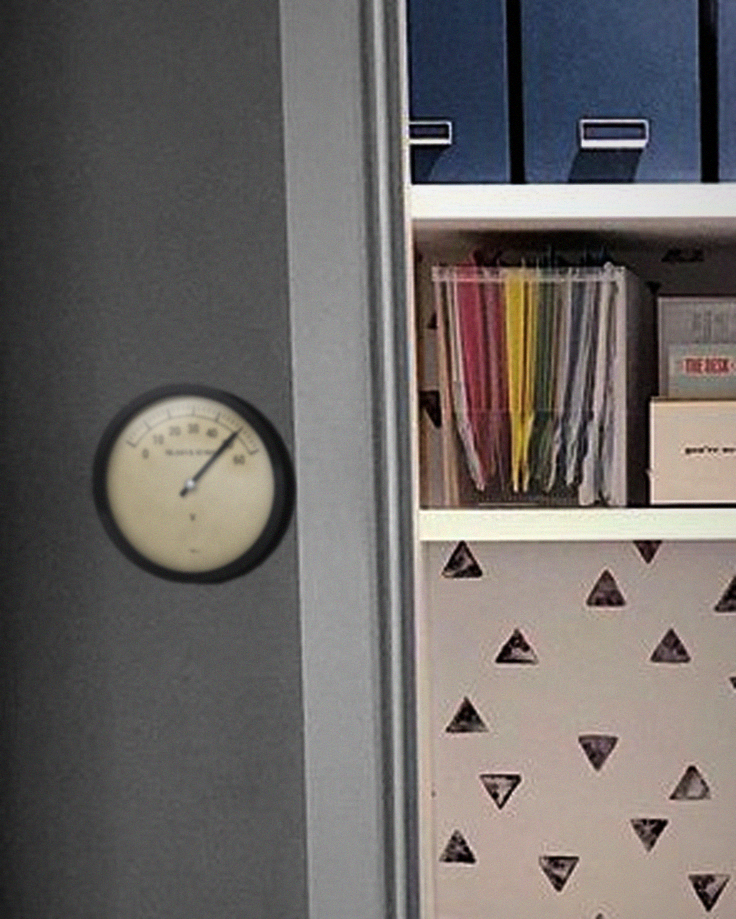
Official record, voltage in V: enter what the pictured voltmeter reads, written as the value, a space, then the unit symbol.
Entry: 50 V
